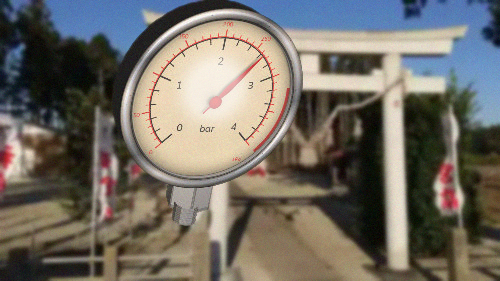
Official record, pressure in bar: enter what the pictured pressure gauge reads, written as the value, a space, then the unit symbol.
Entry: 2.6 bar
